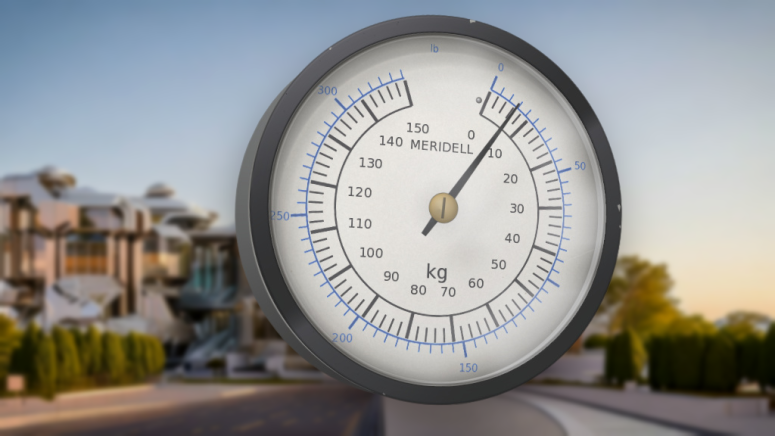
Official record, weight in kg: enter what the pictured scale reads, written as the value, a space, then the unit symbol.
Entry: 6 kg
